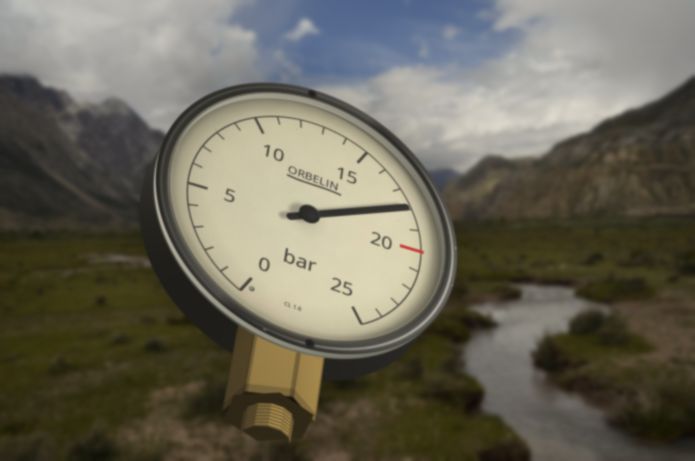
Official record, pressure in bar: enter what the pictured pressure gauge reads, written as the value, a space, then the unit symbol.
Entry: 18 bar
